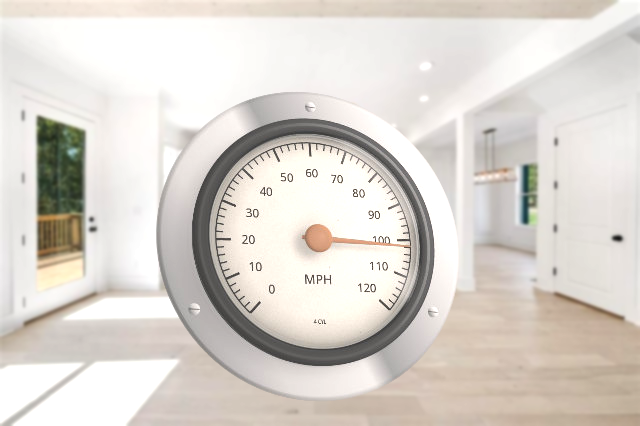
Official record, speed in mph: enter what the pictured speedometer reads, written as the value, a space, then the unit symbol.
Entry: 102 mph
